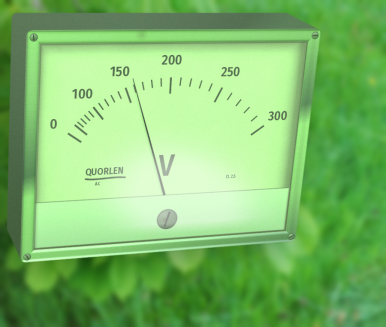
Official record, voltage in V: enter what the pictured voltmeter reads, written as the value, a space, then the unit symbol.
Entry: 160 V
